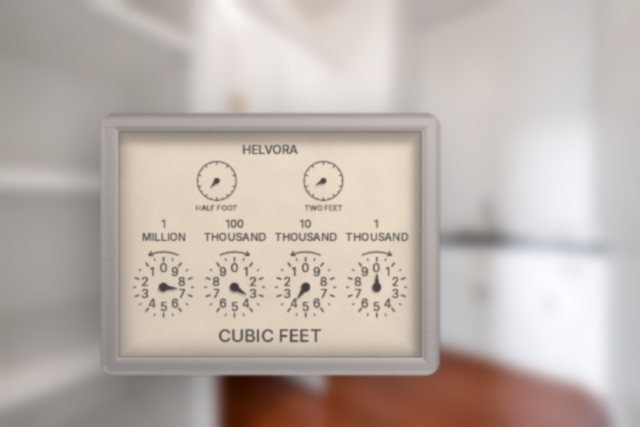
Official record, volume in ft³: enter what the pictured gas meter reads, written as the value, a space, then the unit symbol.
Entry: 734000 ft³
